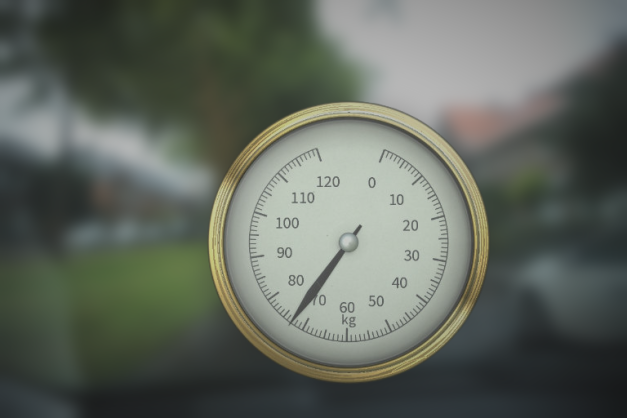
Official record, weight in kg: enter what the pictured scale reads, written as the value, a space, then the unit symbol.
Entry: 73 kg
